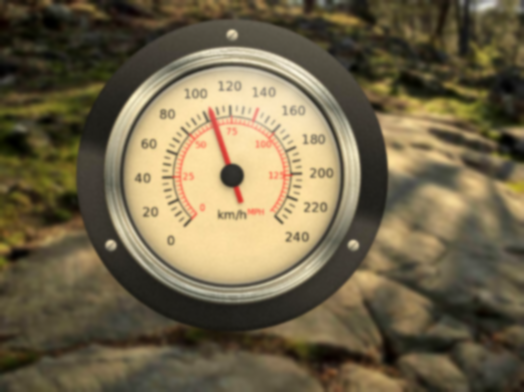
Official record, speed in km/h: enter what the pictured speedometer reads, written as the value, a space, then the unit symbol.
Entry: 105 km/h
